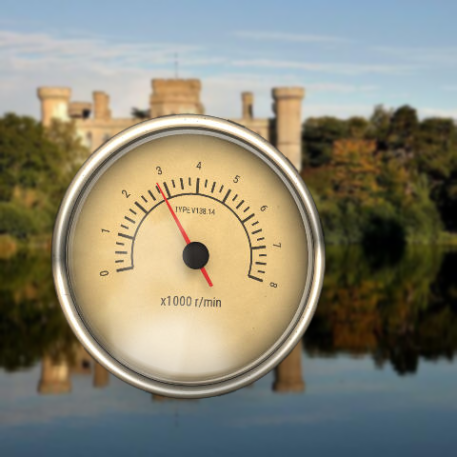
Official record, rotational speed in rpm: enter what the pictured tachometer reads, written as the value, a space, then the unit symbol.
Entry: 2750 rpm
